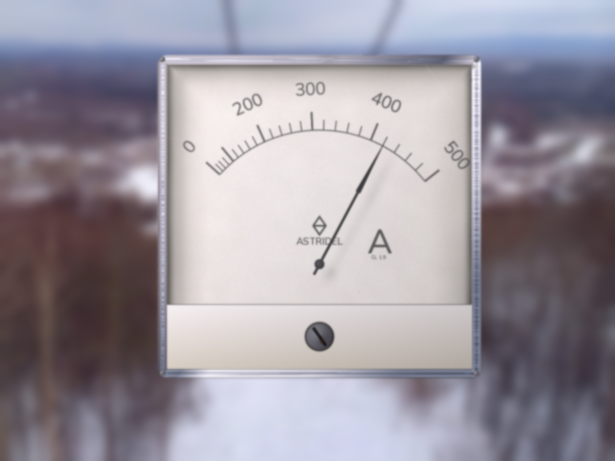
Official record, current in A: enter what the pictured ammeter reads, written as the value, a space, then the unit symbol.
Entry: 420 A
